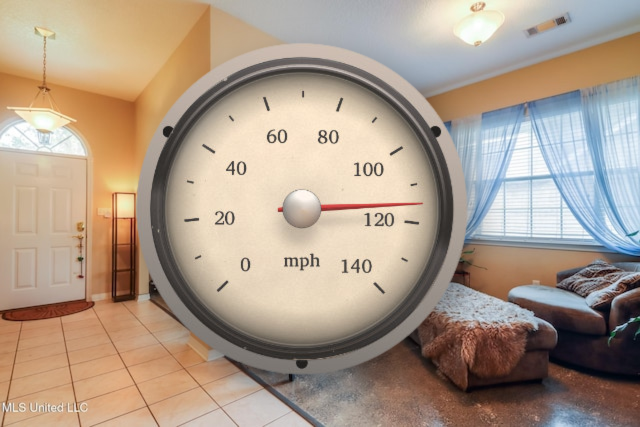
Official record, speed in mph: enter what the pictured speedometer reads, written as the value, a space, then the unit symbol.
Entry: 115 mph
